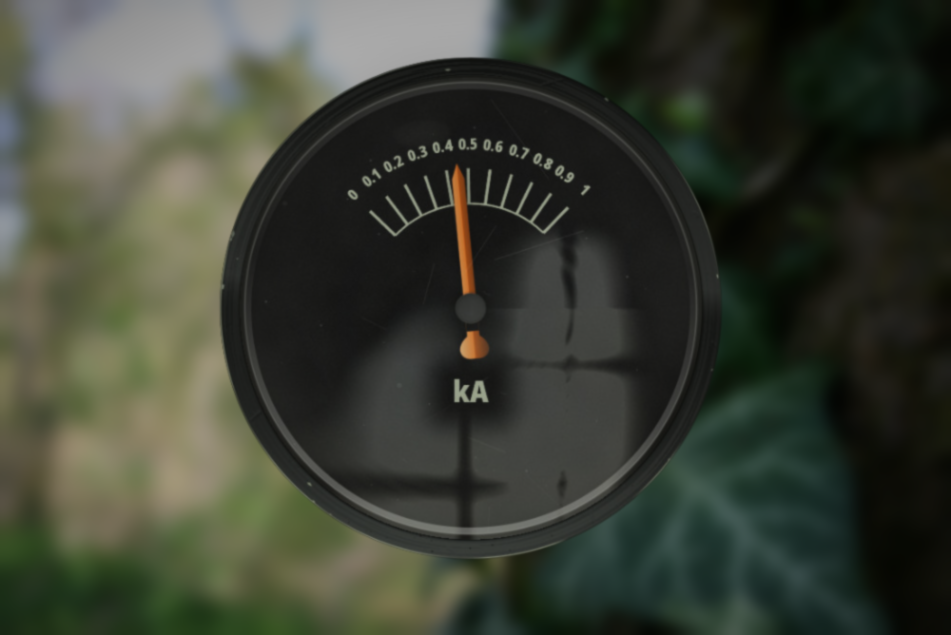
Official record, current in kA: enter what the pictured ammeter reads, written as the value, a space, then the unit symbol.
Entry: 0.45 kA
